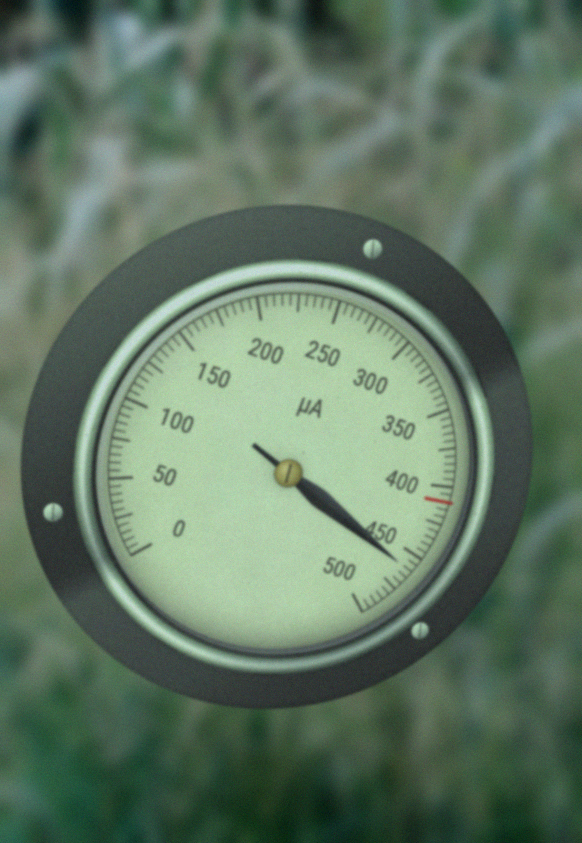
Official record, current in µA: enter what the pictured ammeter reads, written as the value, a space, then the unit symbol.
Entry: 460 µA
